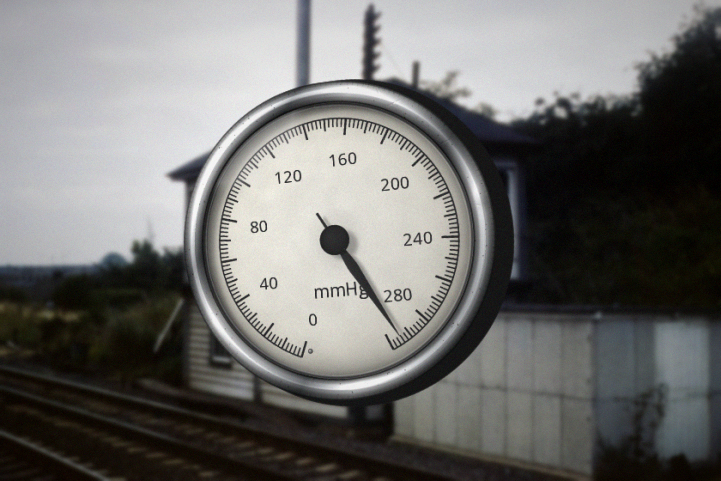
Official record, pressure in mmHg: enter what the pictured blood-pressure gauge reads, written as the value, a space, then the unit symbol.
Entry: 294 mmHg
